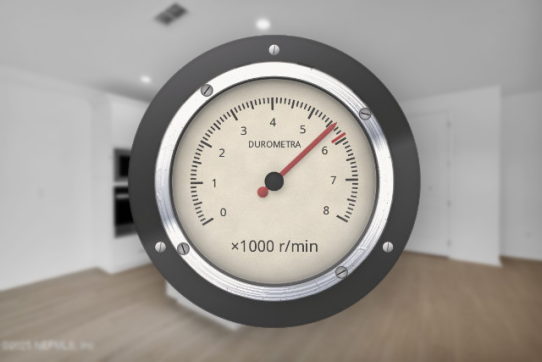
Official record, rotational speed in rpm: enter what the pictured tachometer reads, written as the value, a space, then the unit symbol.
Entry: 5600 rpm
